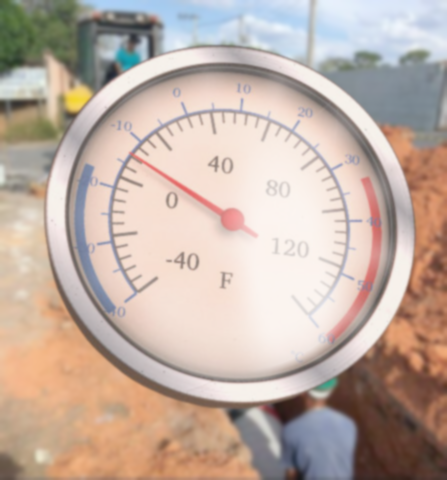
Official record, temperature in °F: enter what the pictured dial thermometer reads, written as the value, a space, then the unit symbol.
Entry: 8 °F
